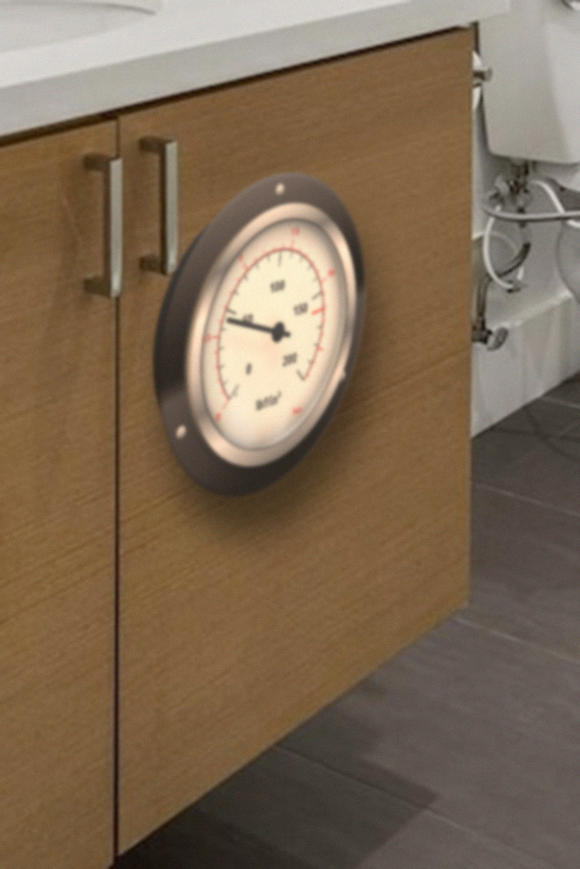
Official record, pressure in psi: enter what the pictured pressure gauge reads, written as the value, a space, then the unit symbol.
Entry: 45 psi
